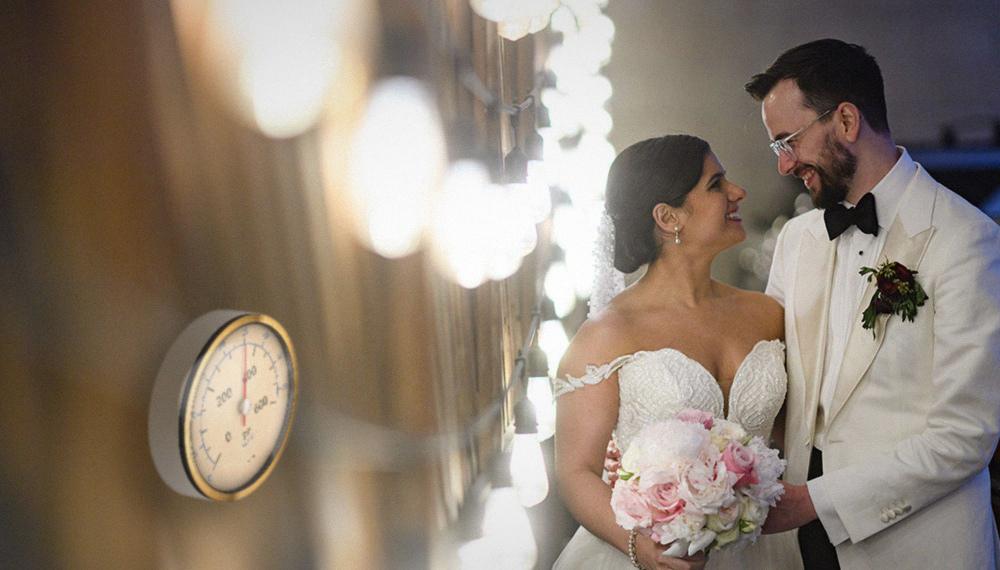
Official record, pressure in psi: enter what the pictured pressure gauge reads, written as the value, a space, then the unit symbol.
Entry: 350 psi
